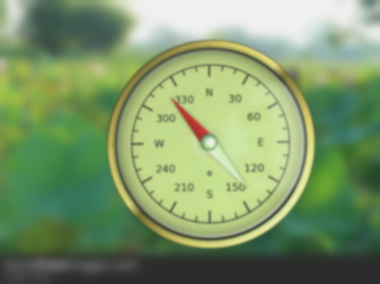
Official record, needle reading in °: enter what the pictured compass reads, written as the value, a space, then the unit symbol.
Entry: 320 °
